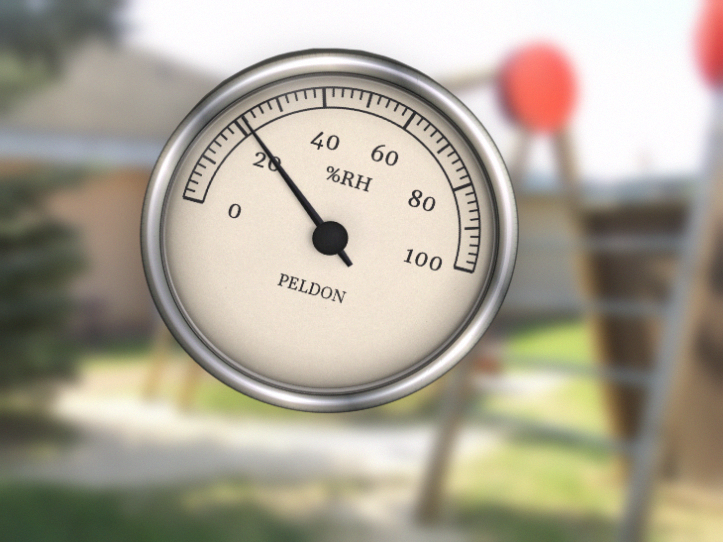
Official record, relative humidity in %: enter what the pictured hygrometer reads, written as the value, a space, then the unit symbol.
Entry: 22 %
